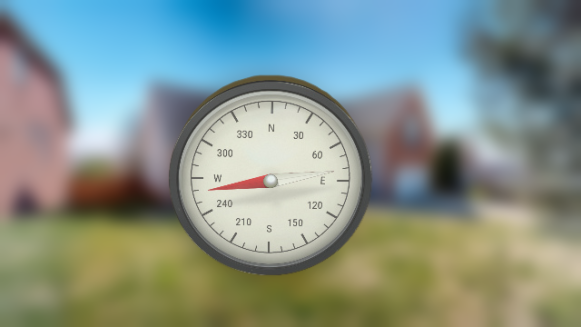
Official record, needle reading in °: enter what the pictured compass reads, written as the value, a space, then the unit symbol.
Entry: 260 °
